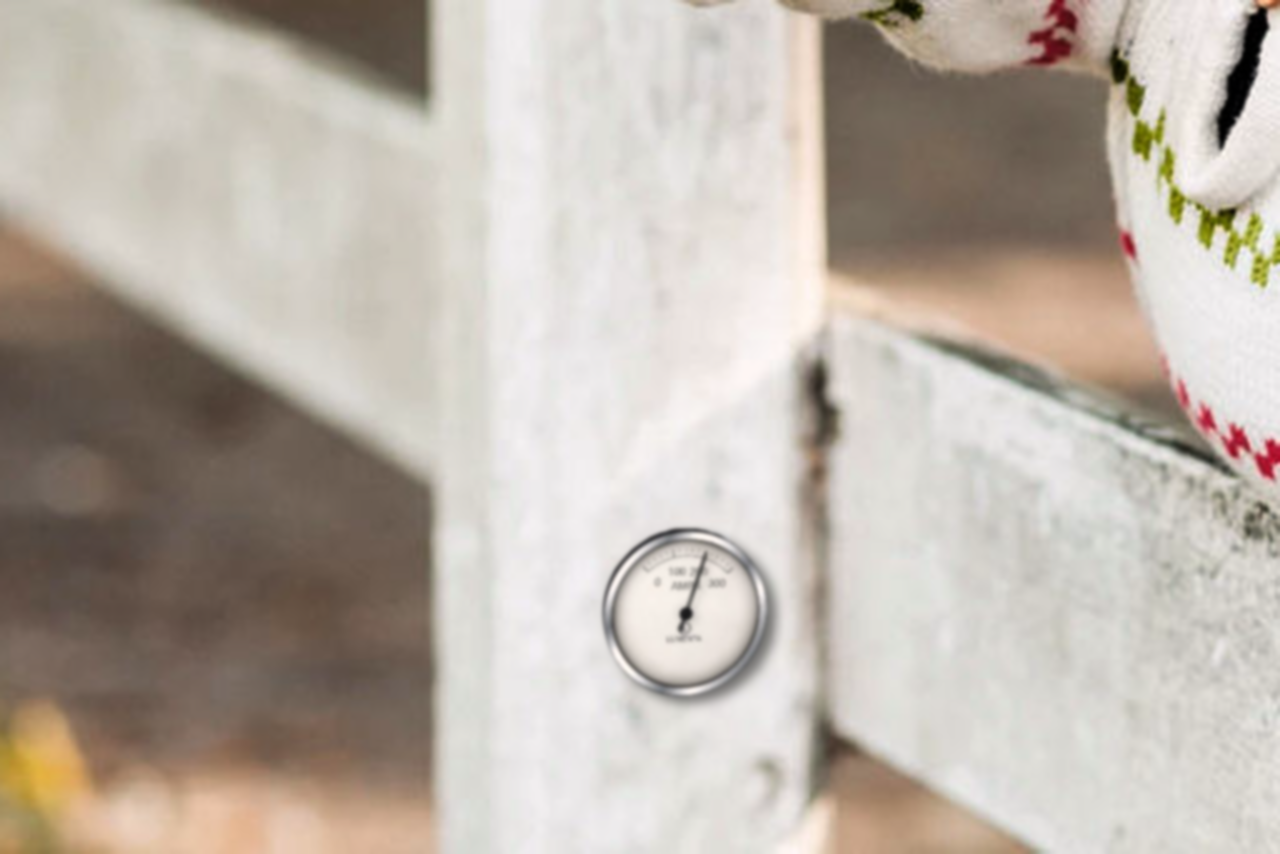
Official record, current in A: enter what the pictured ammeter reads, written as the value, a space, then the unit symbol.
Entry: 200 A
